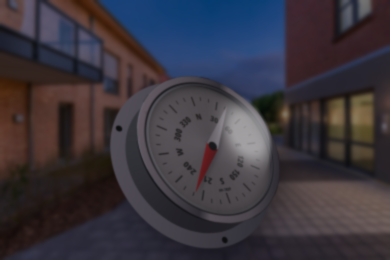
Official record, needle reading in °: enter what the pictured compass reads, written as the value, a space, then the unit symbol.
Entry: 220 °
